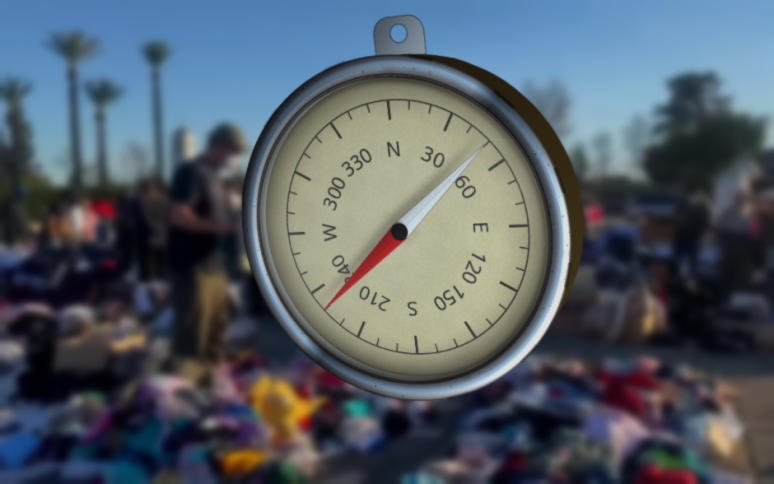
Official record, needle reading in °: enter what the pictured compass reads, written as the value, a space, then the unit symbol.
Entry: 230 °
